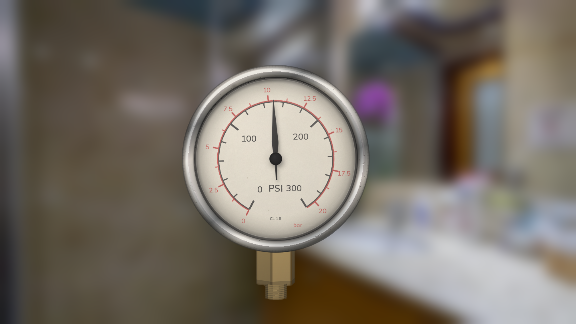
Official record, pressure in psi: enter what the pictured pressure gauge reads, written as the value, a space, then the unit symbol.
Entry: 150 psi
